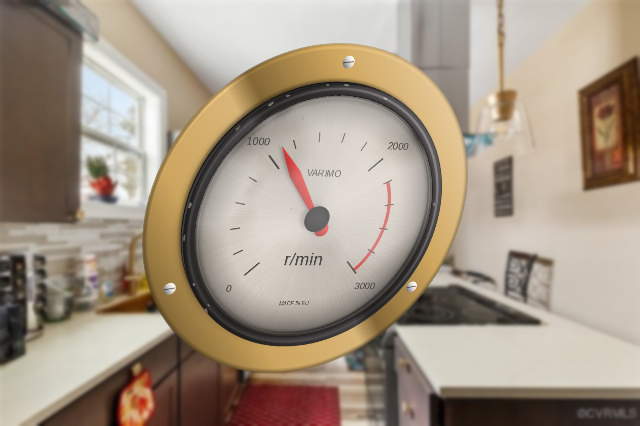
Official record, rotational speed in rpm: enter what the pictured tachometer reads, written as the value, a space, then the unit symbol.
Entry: 1100 rpm
